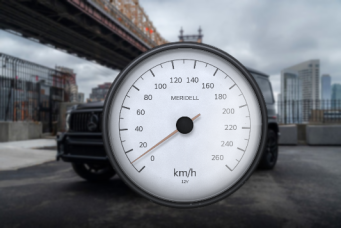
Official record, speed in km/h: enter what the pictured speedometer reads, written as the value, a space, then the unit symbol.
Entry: 10 km/h
